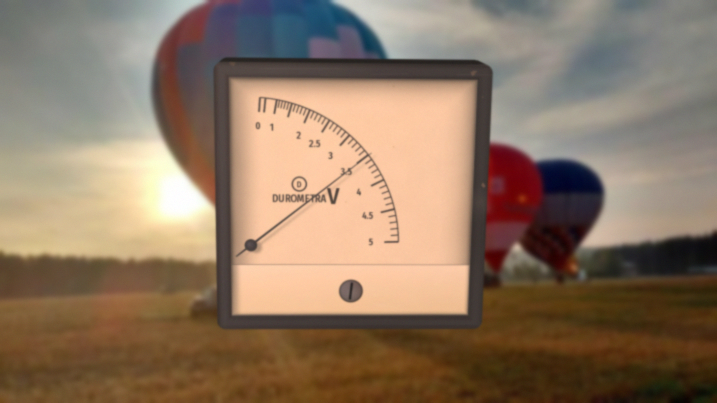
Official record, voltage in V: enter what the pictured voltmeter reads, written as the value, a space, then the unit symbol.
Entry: 3.5 V
